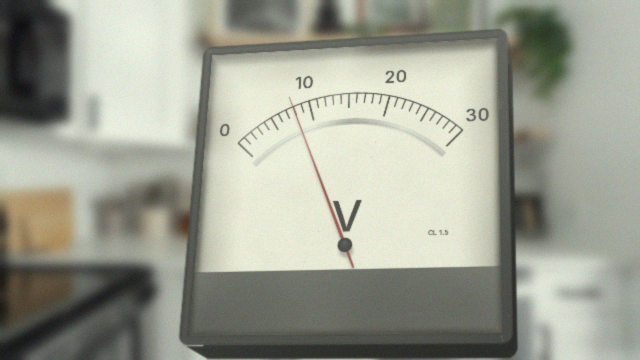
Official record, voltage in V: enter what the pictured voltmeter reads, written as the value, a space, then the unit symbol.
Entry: 8 V
